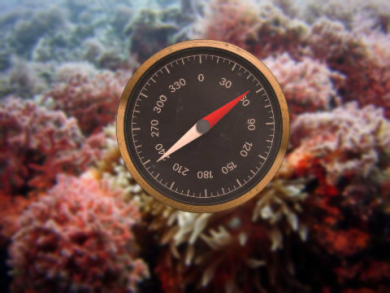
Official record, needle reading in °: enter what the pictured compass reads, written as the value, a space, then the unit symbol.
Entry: 55 °
